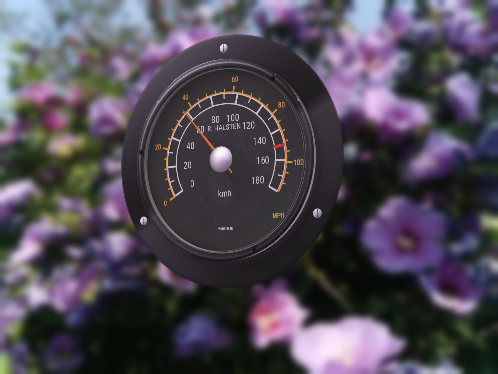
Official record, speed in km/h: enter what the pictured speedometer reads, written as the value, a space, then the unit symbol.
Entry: 60 km/h
